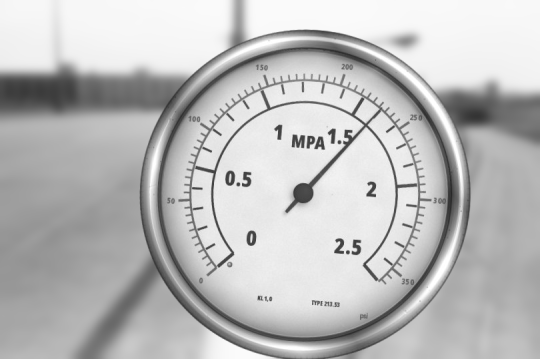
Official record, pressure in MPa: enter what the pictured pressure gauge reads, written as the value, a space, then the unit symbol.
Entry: 1.6 MPa
